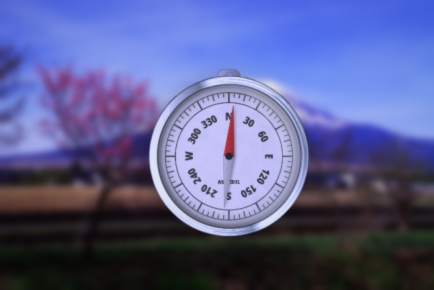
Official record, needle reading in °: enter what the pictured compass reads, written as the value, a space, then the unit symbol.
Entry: 5 °
